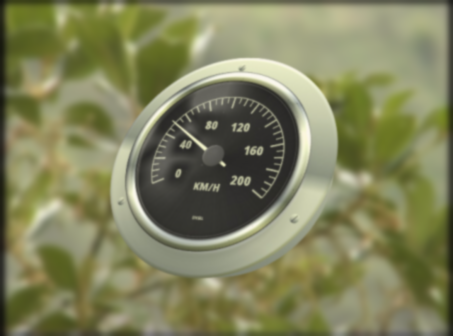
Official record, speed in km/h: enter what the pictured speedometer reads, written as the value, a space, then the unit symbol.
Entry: 50 km/h
